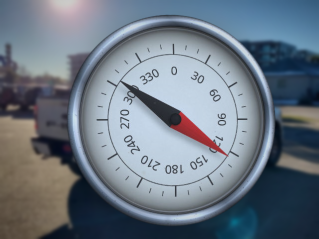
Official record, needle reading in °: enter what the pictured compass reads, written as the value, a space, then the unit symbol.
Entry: 125 °
